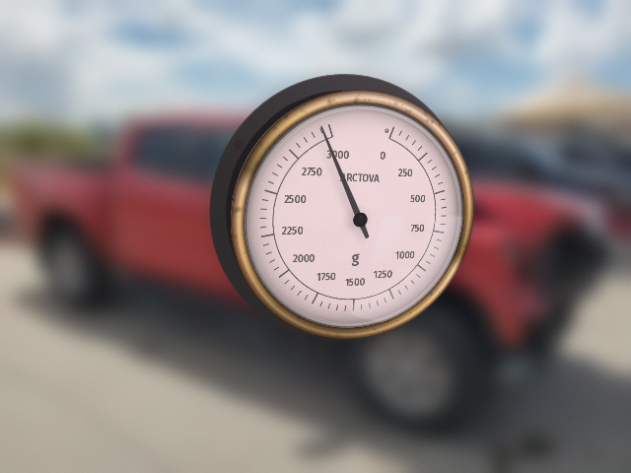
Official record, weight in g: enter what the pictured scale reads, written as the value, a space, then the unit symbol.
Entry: 2950 g
